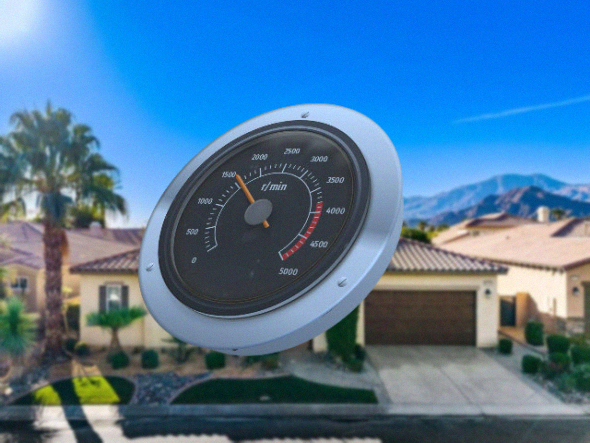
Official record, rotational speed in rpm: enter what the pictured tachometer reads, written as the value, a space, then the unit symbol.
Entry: 1600 rpm
